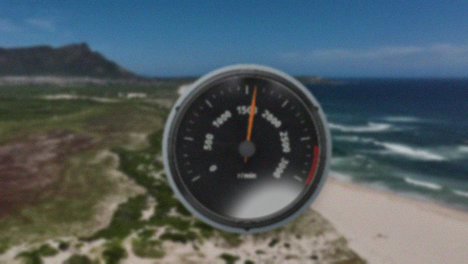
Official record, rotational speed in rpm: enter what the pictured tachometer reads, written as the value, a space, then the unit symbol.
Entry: 1600 rpm
